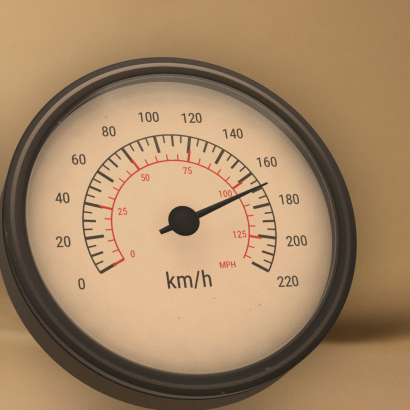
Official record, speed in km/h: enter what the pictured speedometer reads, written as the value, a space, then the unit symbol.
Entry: 170 km/h
